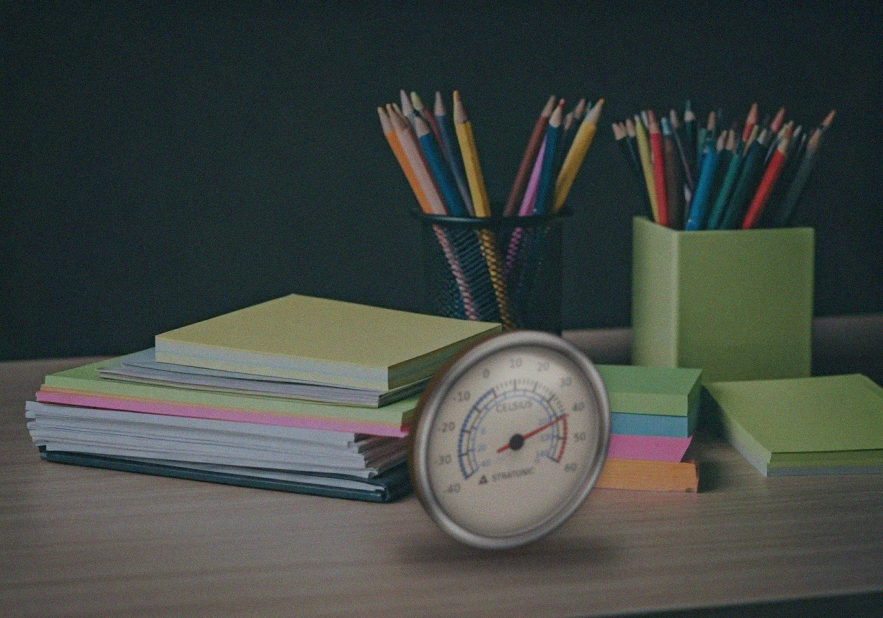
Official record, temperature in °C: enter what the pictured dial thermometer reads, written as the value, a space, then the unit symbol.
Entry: 40 °C
